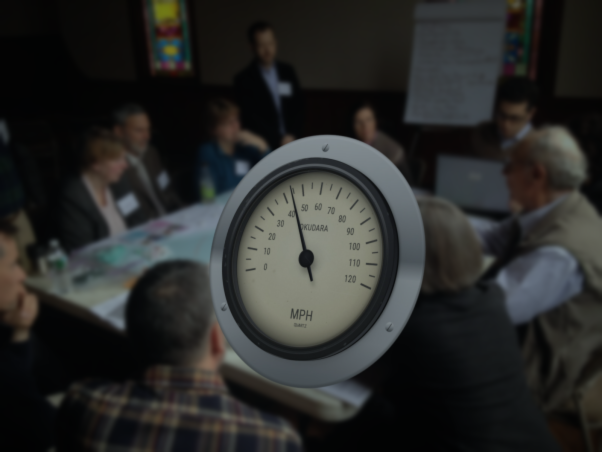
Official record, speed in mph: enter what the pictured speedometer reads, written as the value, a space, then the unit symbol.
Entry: 45 mph
